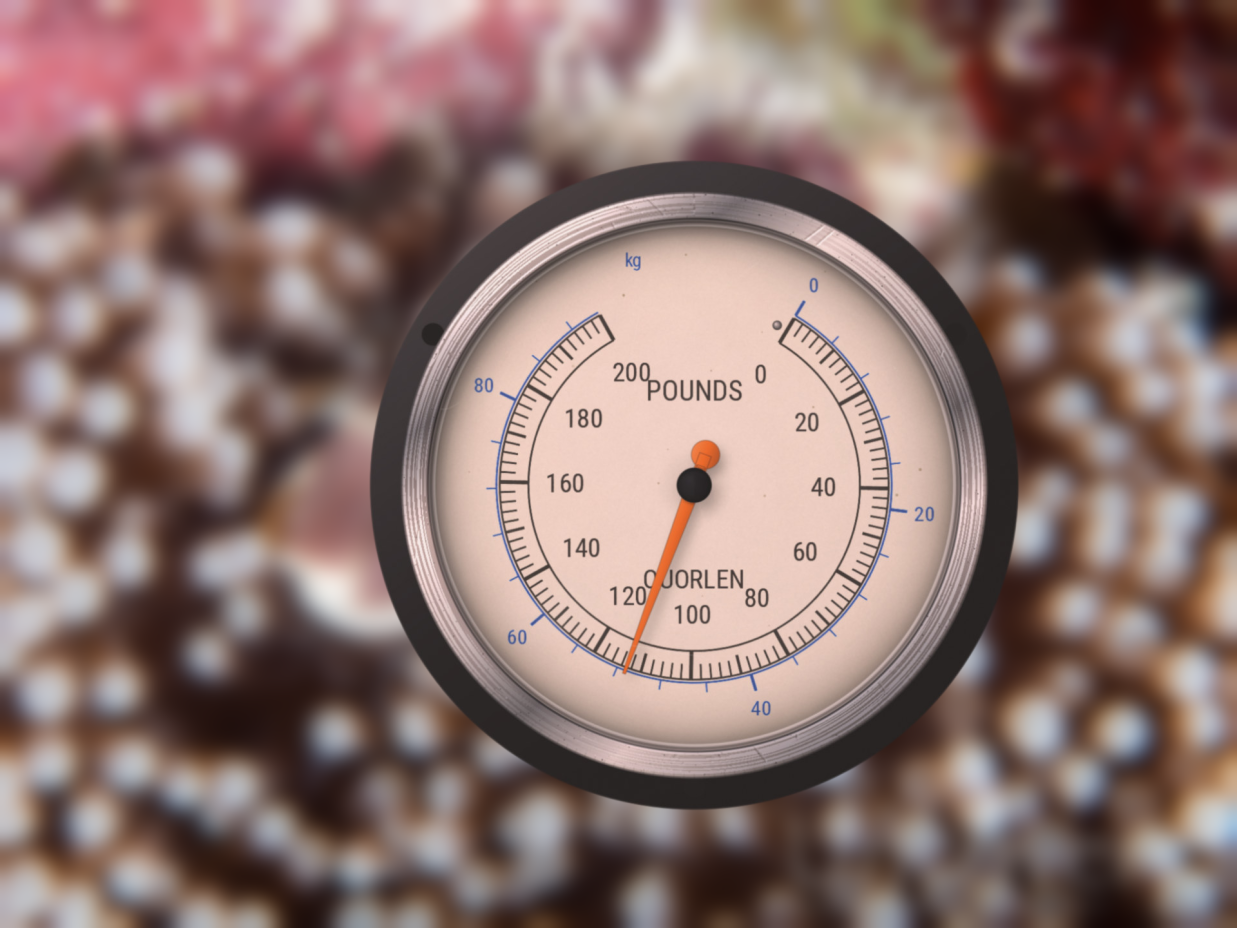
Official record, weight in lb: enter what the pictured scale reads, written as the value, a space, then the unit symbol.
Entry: 113 lb
